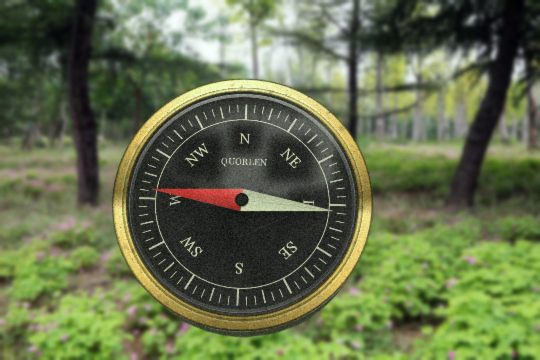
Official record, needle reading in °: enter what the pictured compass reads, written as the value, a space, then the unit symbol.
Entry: 275 °
